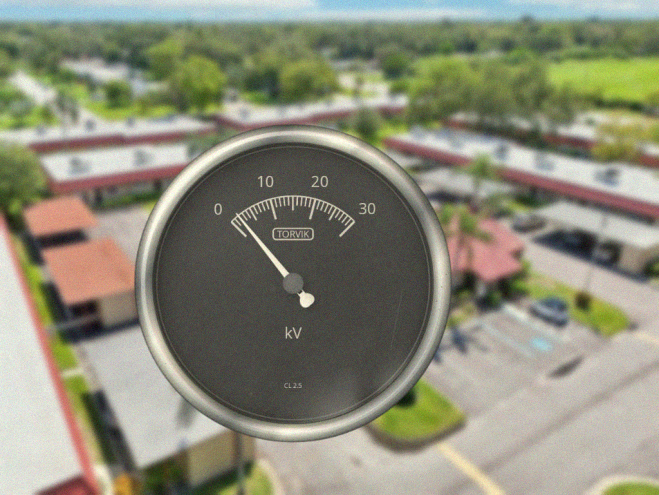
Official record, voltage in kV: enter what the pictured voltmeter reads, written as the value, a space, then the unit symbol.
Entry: 2 kV
